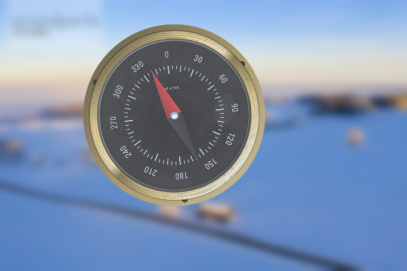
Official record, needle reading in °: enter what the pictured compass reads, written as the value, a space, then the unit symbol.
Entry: 340 °
